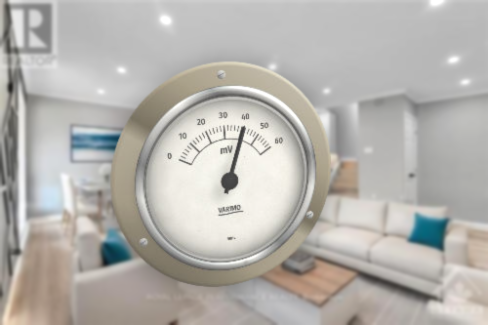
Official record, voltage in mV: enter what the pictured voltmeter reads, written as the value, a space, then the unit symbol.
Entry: 40 mV
